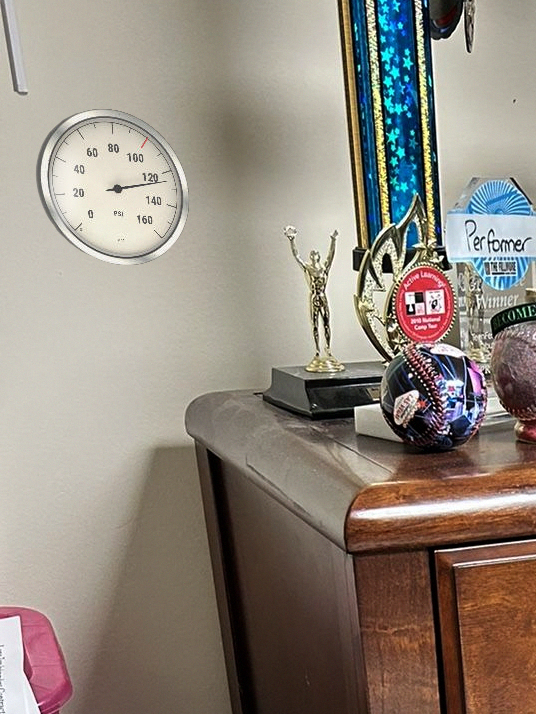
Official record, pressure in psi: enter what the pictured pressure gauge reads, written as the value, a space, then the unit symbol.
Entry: 125 psi
